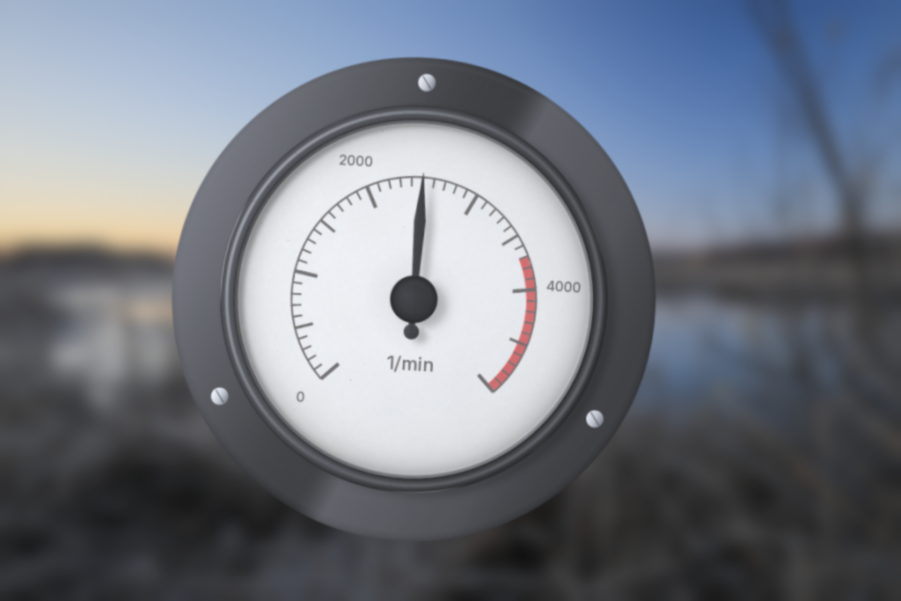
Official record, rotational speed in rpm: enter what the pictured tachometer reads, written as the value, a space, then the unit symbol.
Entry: 2500 rpm
